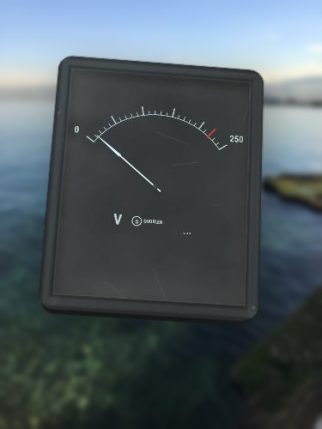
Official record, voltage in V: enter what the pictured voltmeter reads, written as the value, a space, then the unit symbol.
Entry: 10 V
